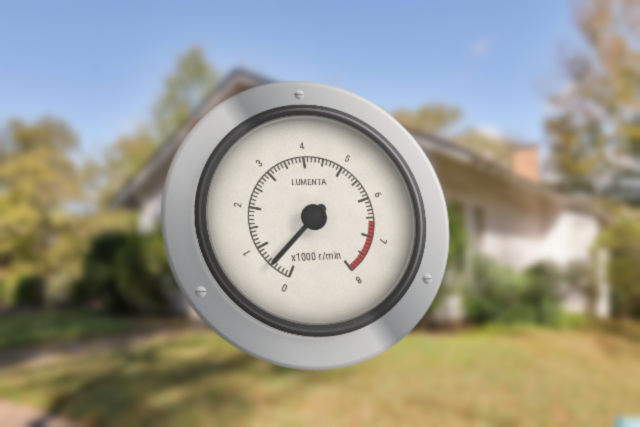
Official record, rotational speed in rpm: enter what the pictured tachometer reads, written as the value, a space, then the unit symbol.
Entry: 500 rpm
